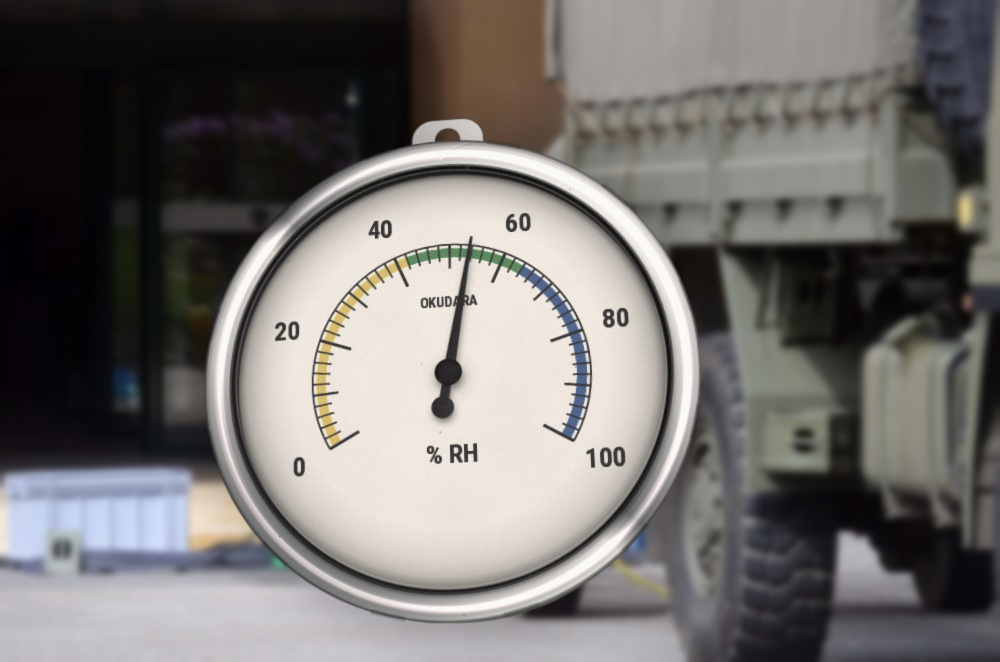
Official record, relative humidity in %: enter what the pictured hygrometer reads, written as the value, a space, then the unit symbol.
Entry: 54 %
